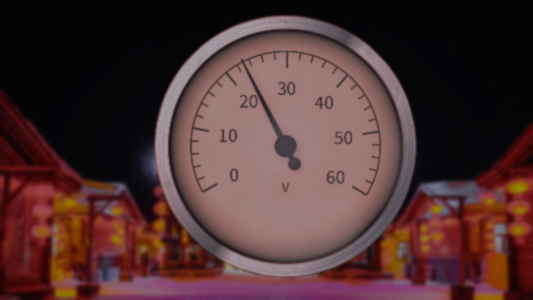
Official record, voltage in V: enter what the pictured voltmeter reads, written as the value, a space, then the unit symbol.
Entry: 23 V
